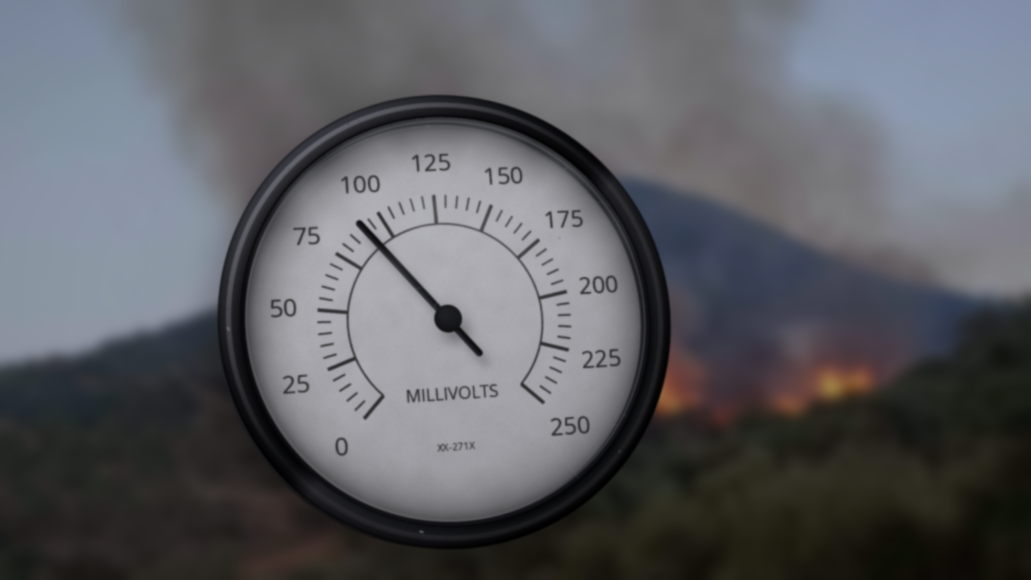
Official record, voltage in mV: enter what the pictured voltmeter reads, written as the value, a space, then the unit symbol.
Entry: 90 mV
